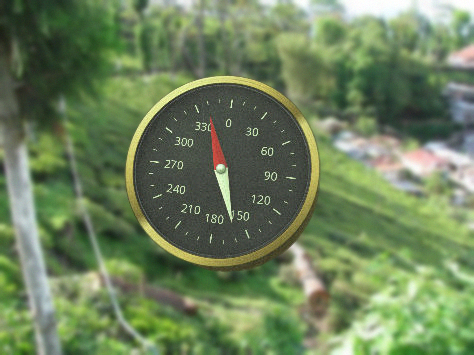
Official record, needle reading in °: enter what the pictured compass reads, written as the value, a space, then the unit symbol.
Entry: 340 °
